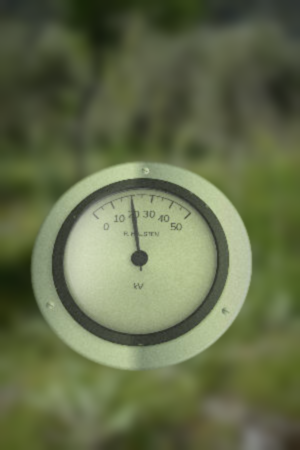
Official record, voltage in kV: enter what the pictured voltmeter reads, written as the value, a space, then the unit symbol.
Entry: 20 kV
